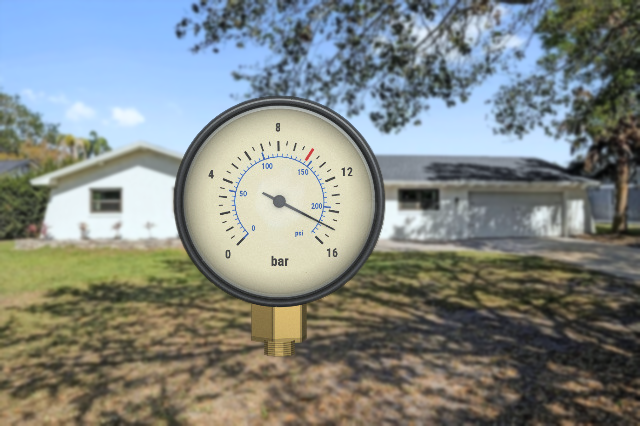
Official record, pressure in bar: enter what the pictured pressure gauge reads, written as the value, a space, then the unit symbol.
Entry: 15 bar
